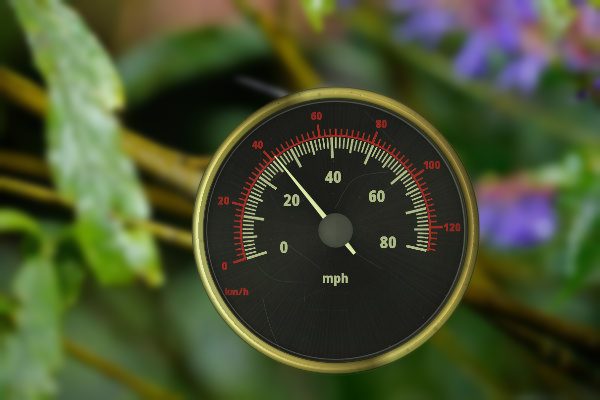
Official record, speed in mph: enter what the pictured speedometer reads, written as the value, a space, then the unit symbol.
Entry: 26 mph
